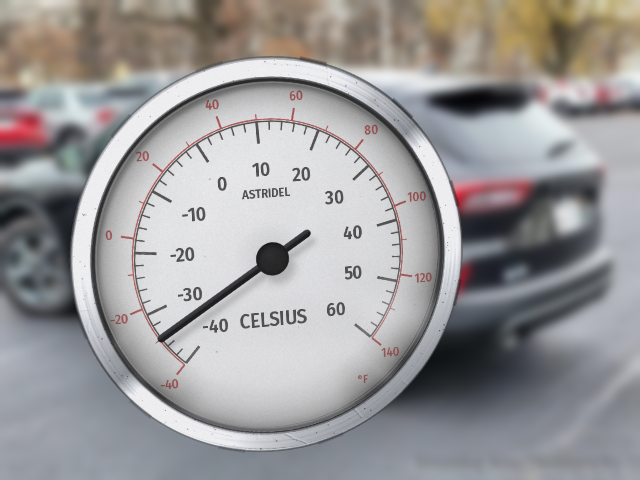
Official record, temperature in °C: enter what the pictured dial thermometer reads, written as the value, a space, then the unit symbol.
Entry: -34 °C
